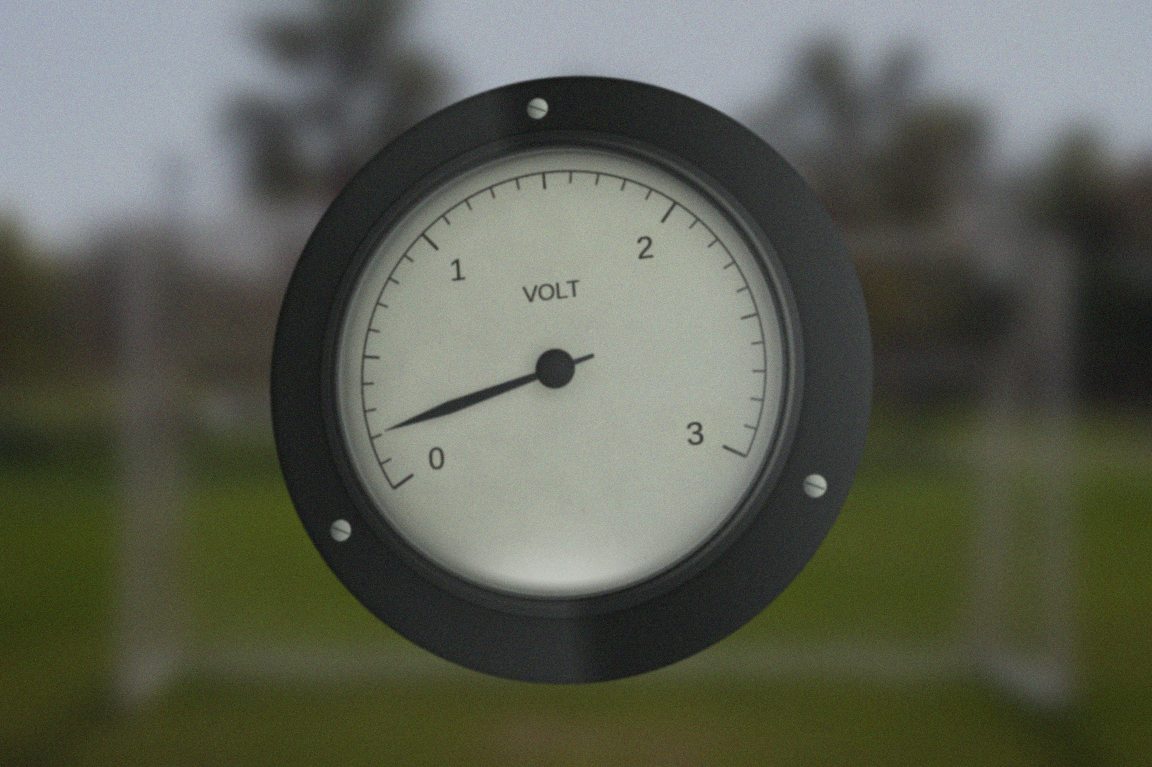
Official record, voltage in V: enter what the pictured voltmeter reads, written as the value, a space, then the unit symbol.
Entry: 0.2 V
